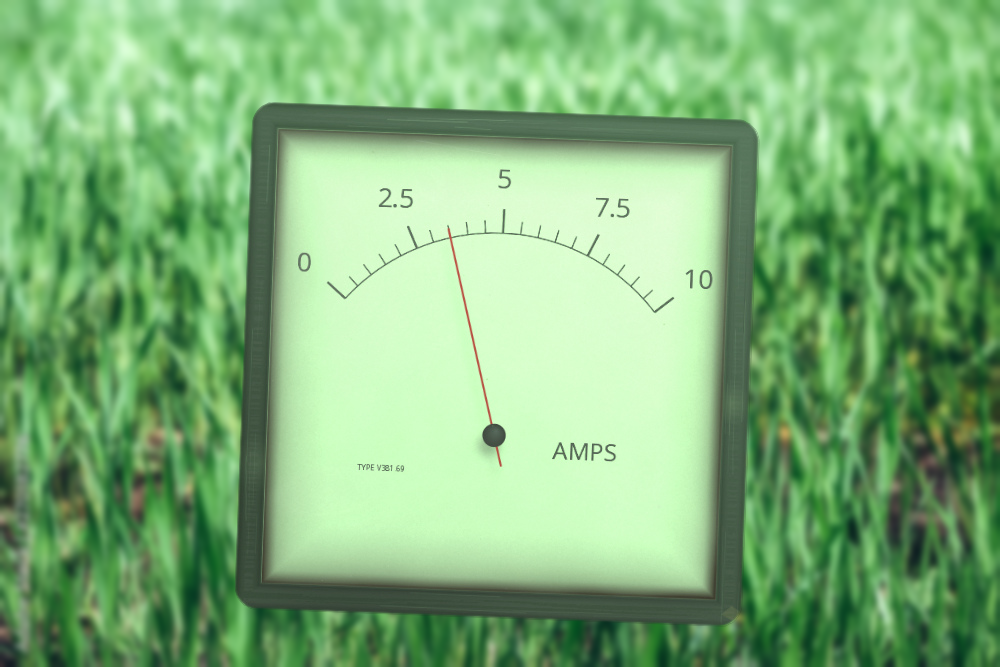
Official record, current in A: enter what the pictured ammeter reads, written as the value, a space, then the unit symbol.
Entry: 3.5 A
